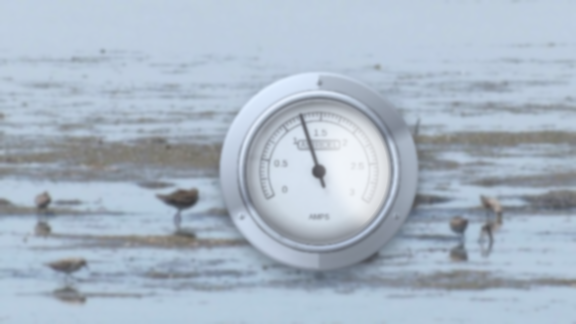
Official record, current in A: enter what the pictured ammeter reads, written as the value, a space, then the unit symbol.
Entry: 1.25 A
